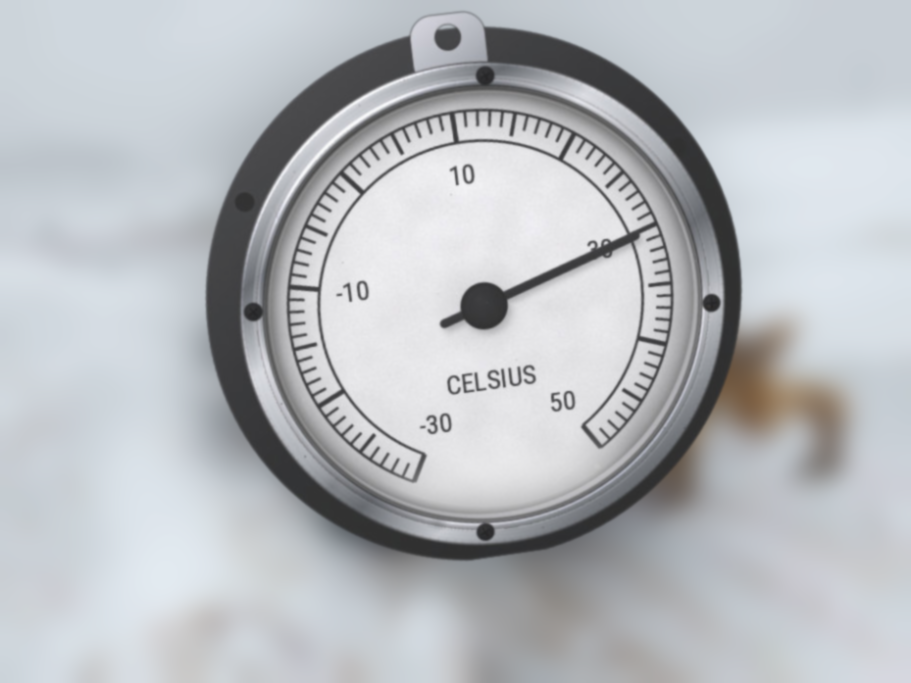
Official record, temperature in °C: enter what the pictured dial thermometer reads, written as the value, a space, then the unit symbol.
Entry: 30 °C
